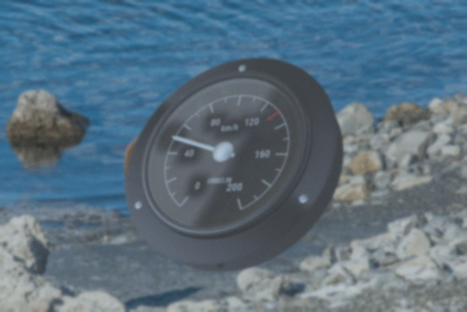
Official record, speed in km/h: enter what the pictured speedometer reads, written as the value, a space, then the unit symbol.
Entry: 50 km/h
